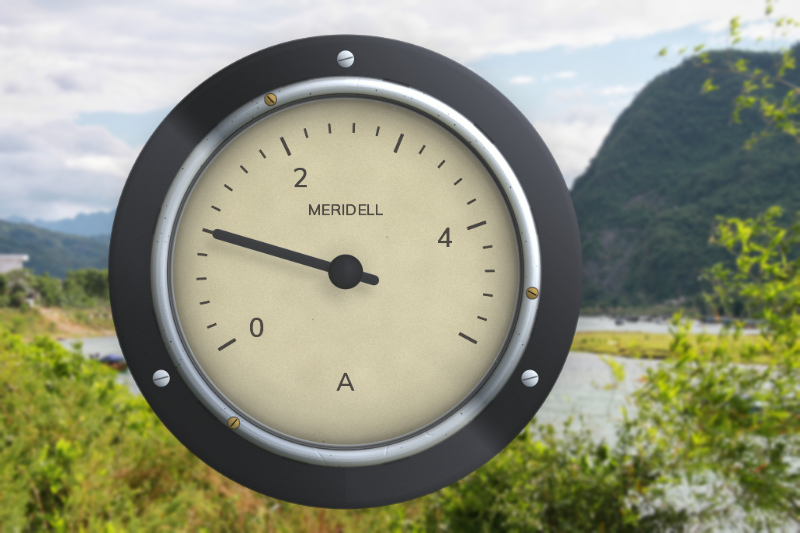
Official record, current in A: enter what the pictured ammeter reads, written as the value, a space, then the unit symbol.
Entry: 1 A
